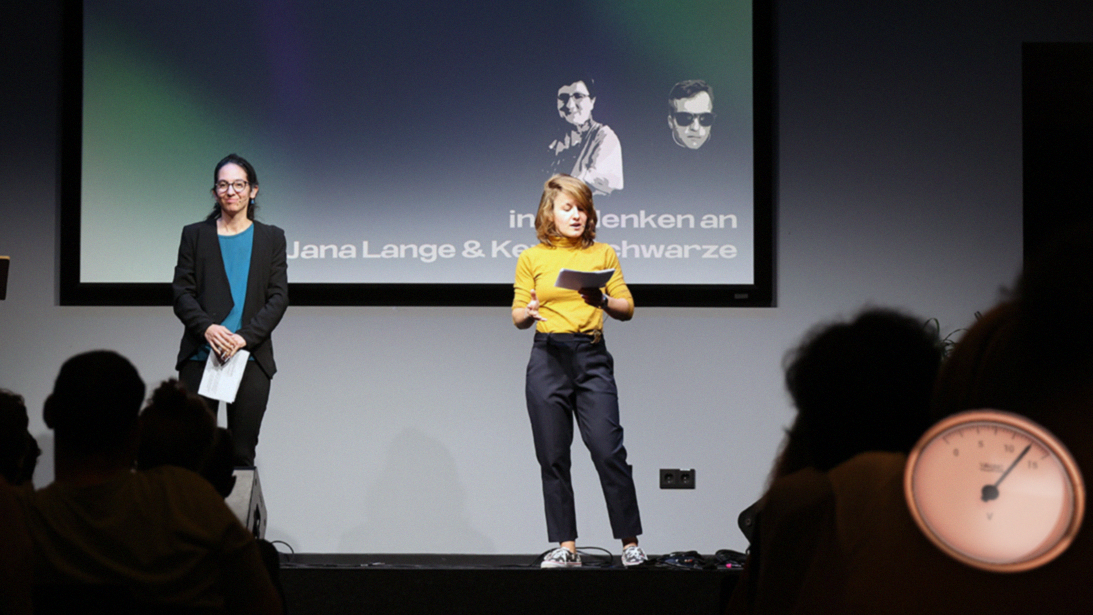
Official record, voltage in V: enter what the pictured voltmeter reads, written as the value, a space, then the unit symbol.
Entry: 12.5 V
